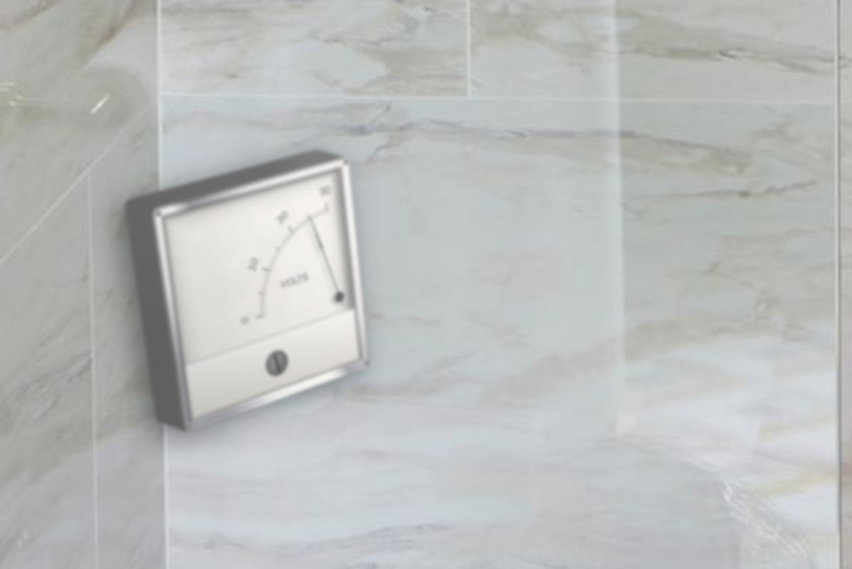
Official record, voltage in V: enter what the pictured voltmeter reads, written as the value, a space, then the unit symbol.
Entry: 25 V
